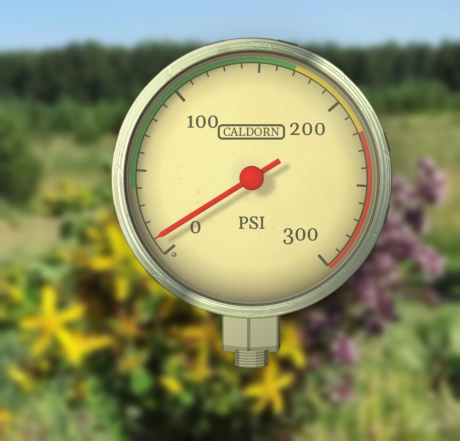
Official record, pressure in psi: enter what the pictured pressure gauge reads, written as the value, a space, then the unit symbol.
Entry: 10 psi
